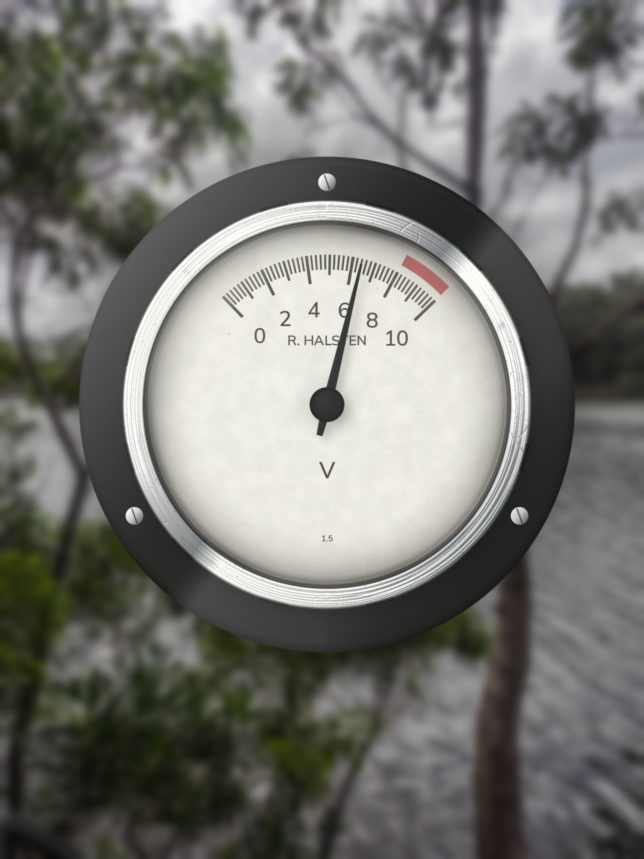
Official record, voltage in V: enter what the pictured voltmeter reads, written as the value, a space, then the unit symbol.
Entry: 6.4 V
